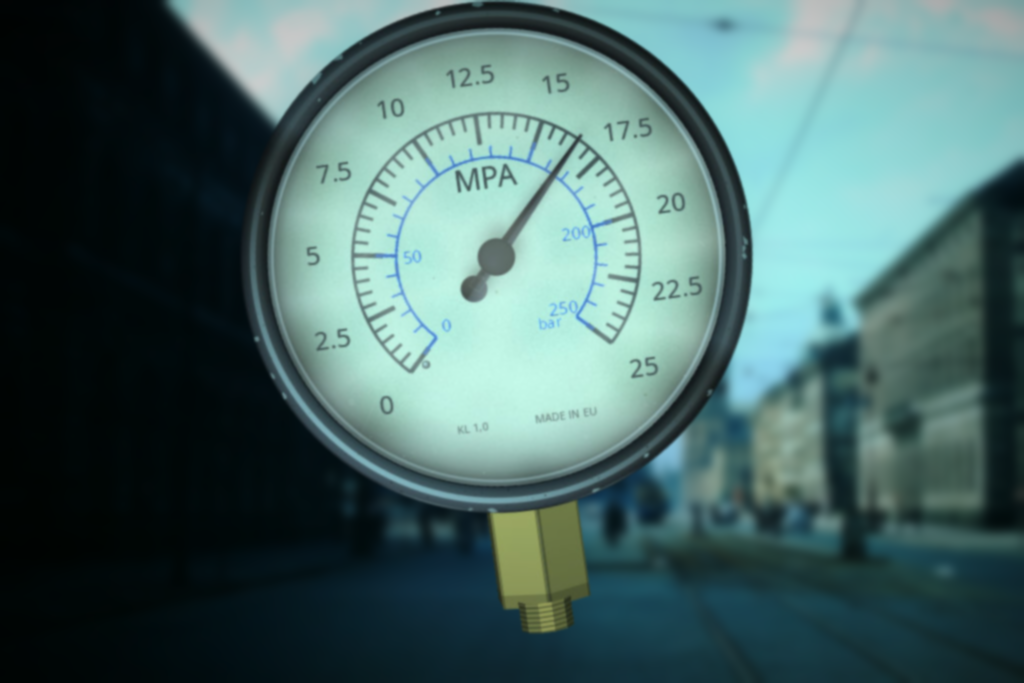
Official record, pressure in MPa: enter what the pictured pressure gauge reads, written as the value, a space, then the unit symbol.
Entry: 16.5 MPa
